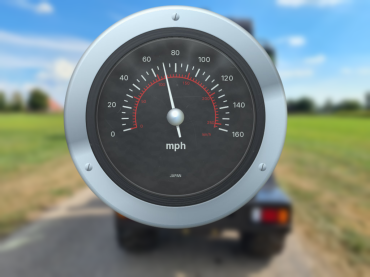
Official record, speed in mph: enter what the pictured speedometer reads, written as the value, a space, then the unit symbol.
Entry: 70 mph
